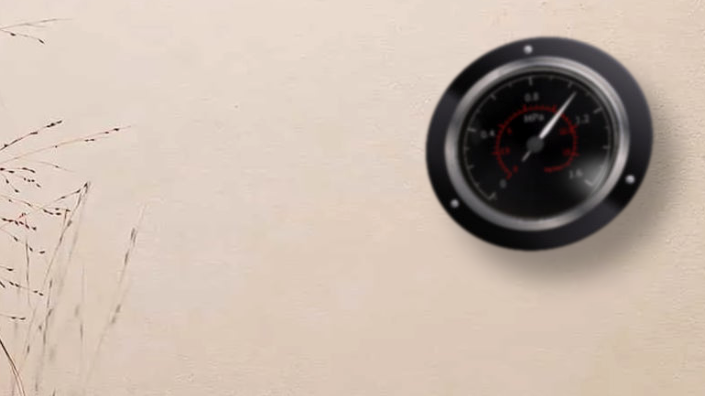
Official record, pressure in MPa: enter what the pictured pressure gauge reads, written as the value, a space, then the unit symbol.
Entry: 1.05 MPa
